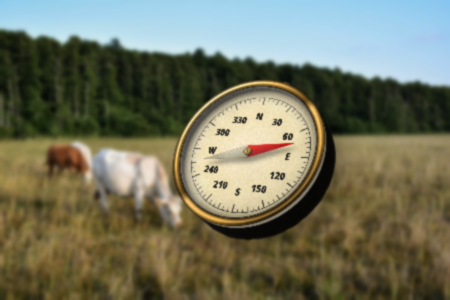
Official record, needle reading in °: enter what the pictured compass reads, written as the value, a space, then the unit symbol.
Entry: 75 °
